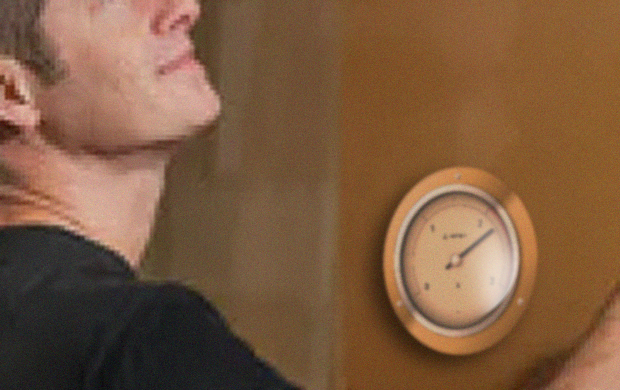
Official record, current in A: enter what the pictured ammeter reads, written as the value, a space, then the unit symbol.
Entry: 2.25 A
